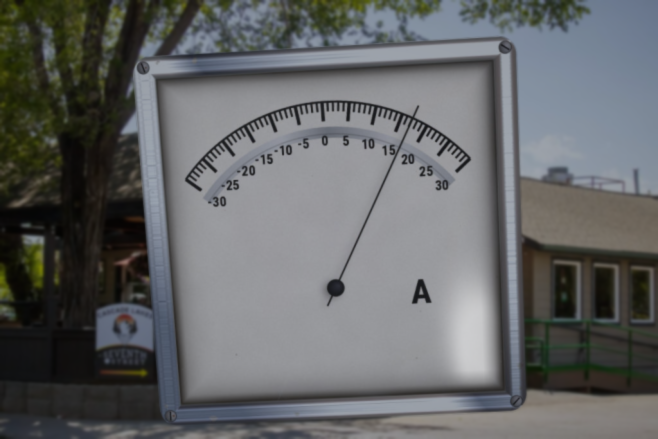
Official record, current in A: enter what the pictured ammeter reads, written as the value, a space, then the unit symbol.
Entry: 17 A
